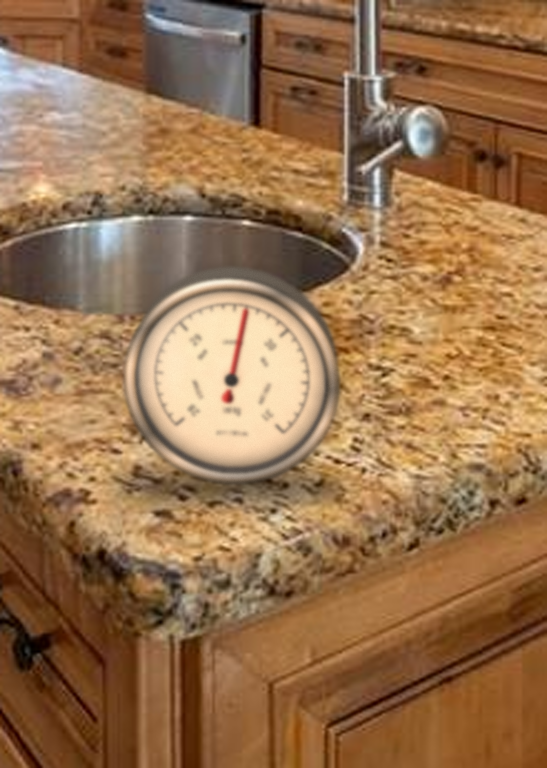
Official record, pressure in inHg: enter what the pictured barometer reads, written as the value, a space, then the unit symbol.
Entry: 29.6 inHg
